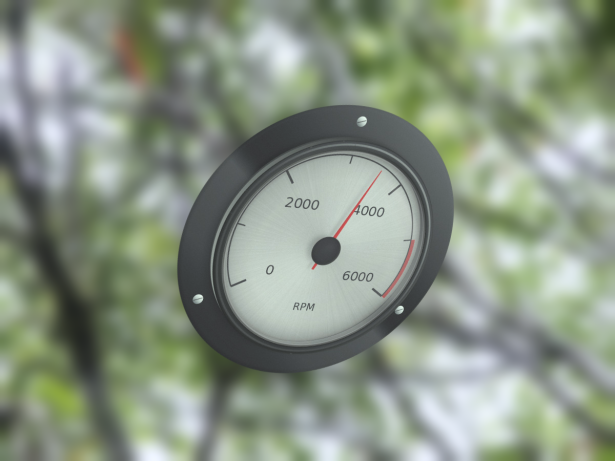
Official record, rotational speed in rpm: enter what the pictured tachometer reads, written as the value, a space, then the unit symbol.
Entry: 3500 rpm
